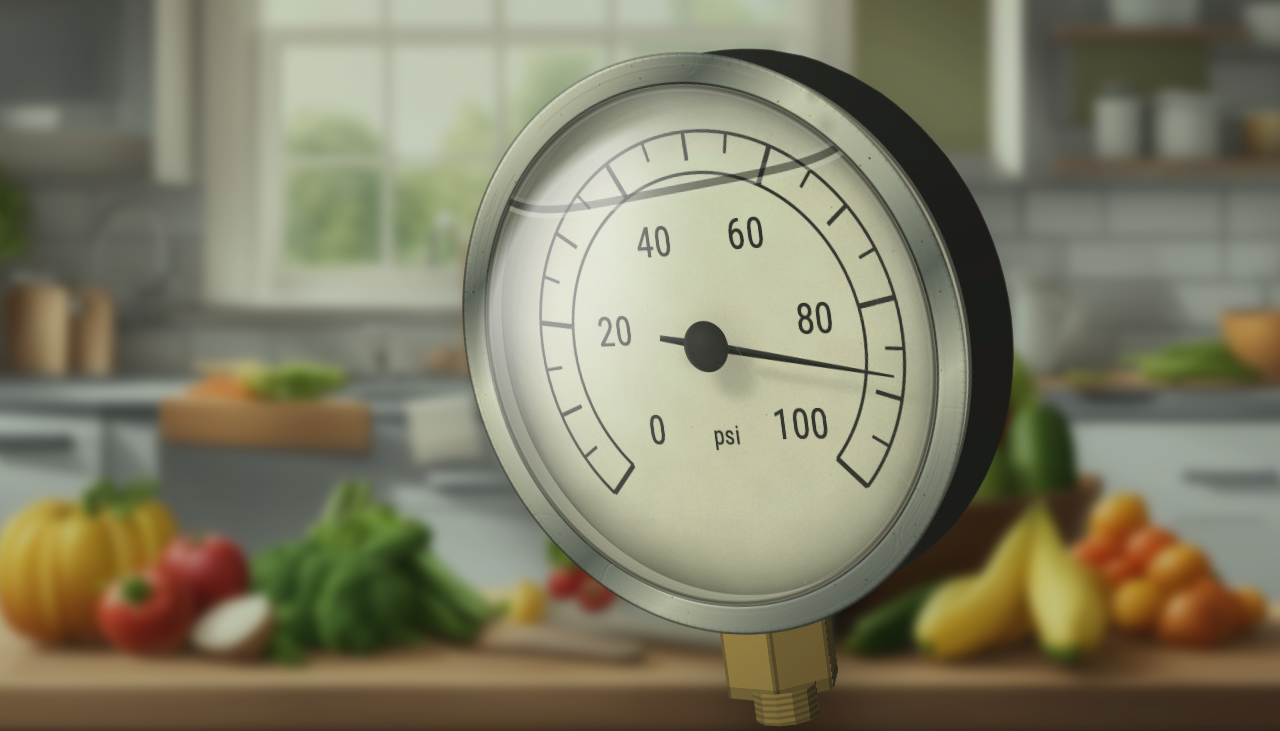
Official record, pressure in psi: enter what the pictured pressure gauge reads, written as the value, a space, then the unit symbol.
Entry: 87.5 psi
